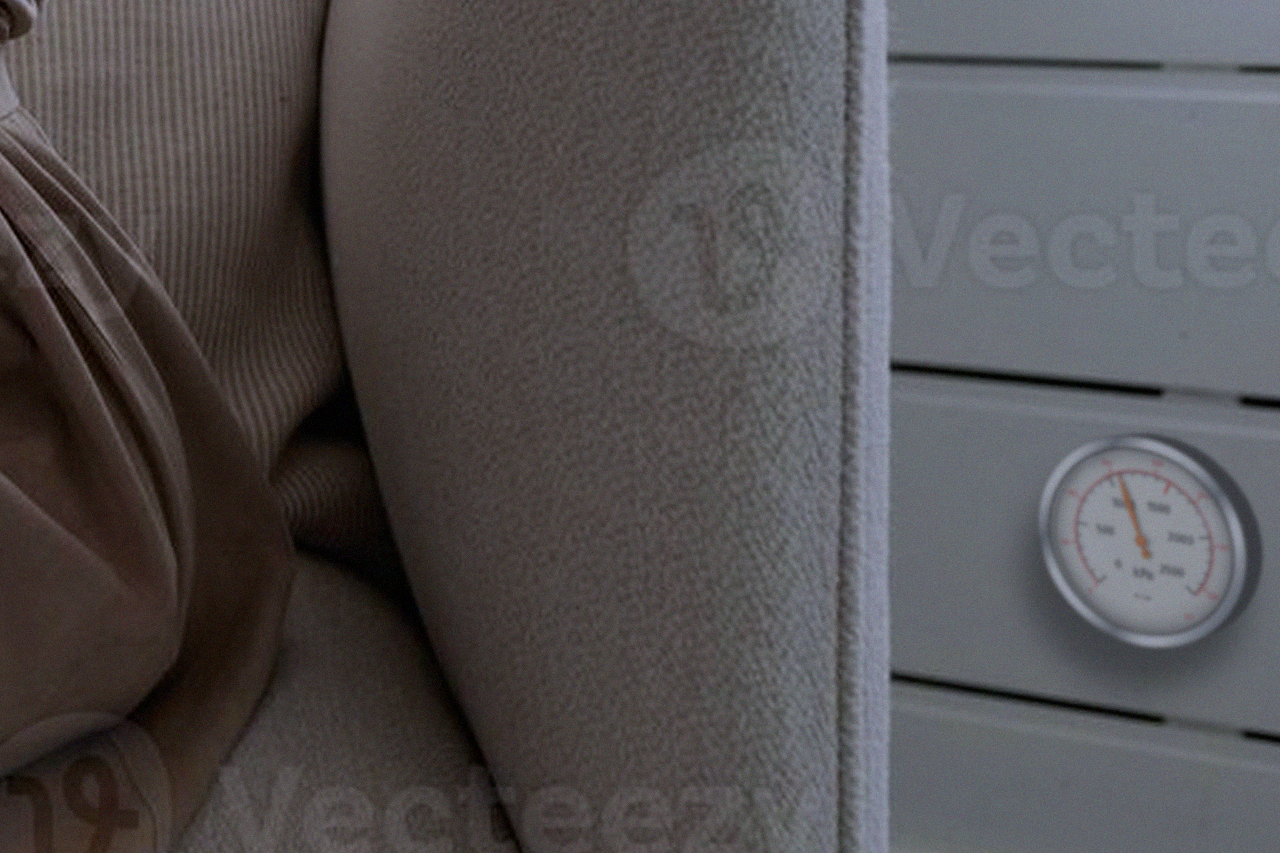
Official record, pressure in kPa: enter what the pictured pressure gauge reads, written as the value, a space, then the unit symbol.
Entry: 1100 kPa
